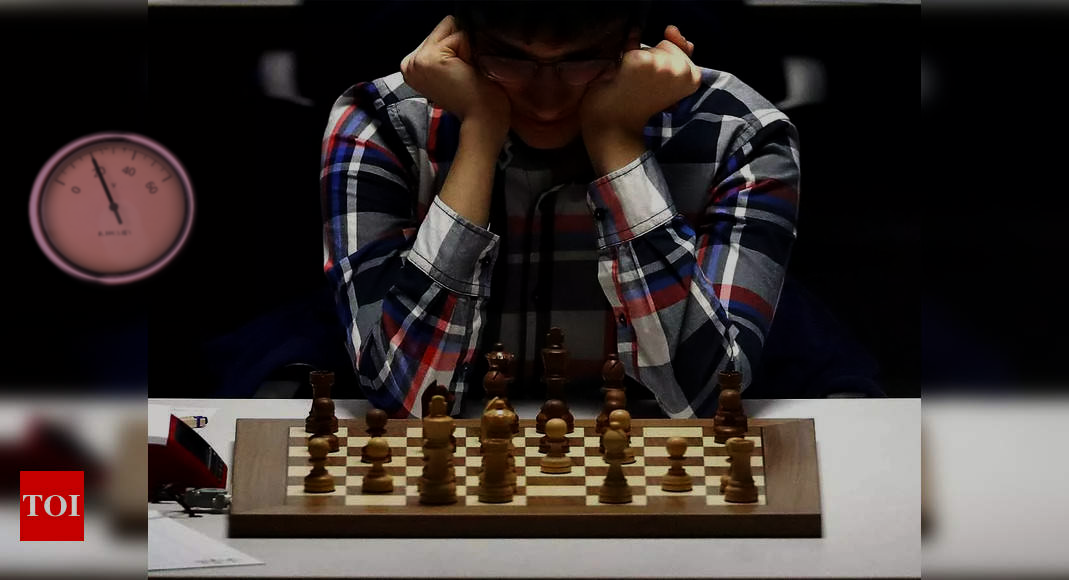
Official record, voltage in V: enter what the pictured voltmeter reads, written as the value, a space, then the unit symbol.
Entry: 20 V
